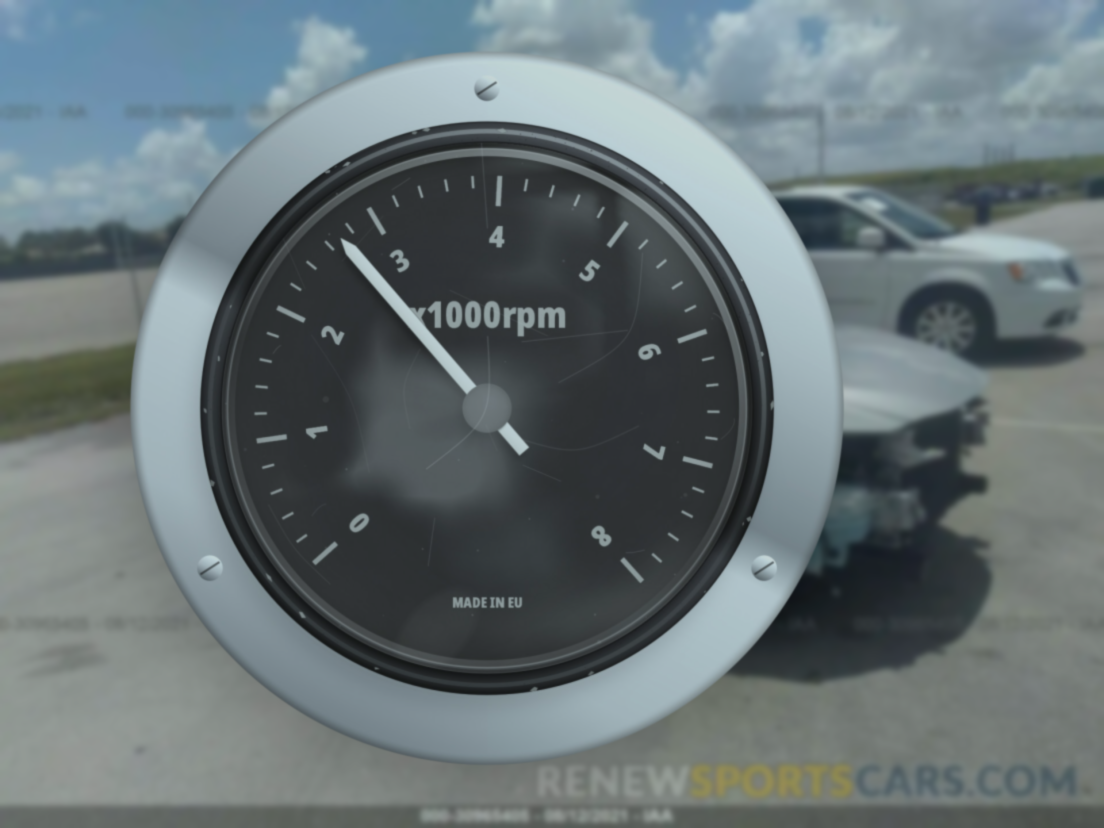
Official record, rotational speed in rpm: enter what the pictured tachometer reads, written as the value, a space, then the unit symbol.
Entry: 2700 rpm
